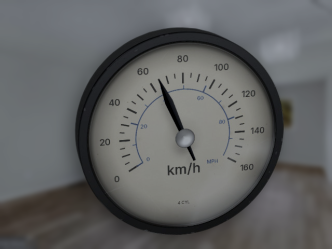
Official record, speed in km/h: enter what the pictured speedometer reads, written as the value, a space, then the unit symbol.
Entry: 65 km/h
